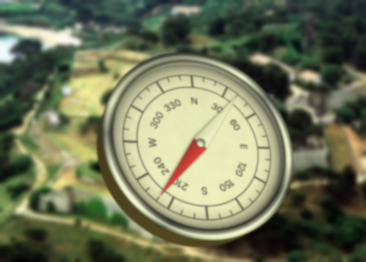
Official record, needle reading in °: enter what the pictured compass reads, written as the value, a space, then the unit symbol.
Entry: 220 °
